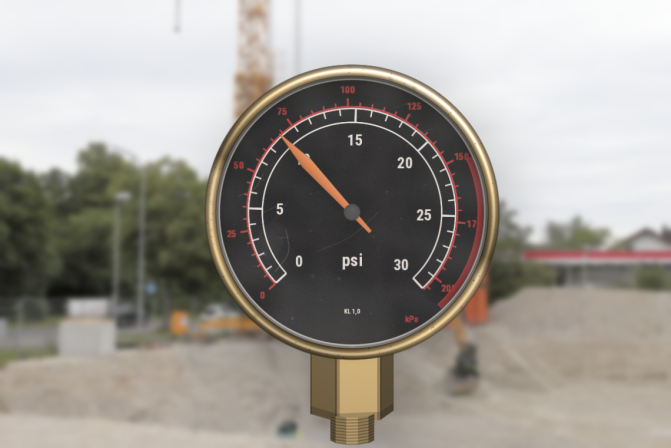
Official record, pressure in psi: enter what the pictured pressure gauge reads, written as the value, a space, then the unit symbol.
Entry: 10 psi
